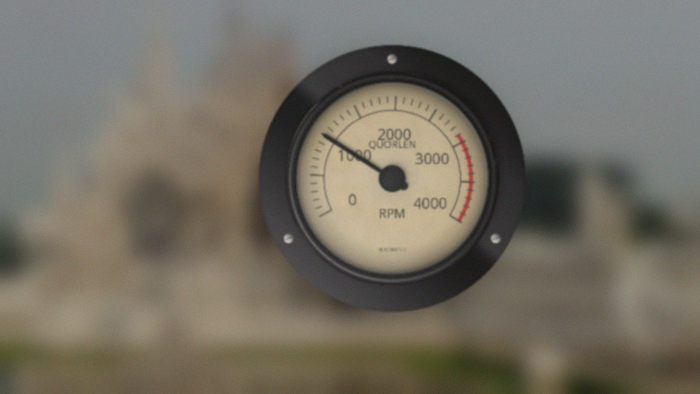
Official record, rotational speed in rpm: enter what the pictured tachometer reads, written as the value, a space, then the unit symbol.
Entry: 1000 rpm
